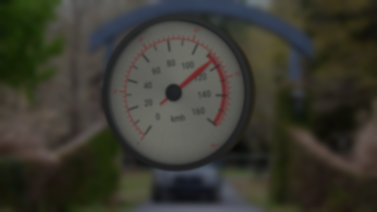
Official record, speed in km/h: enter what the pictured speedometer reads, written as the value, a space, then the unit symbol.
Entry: 115 km/h
